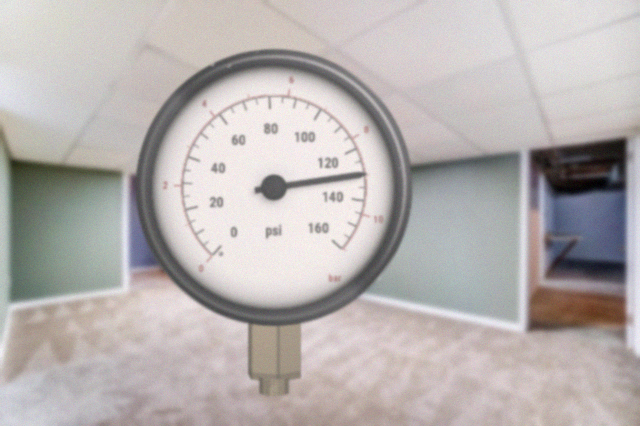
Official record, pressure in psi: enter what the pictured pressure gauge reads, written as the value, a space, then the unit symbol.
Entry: 130 psi
